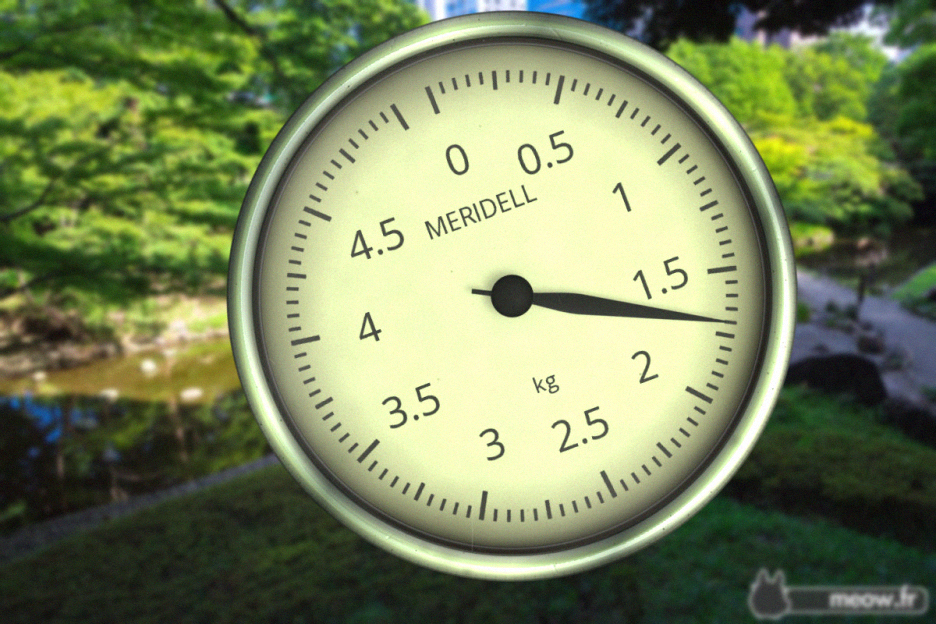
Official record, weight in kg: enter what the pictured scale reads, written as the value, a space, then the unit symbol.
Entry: 1.7 kg
